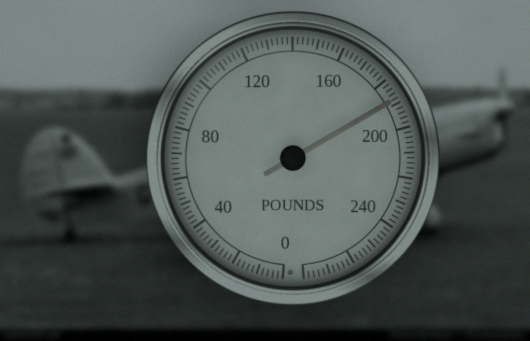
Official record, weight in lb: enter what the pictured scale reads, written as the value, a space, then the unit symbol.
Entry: 188 lb
